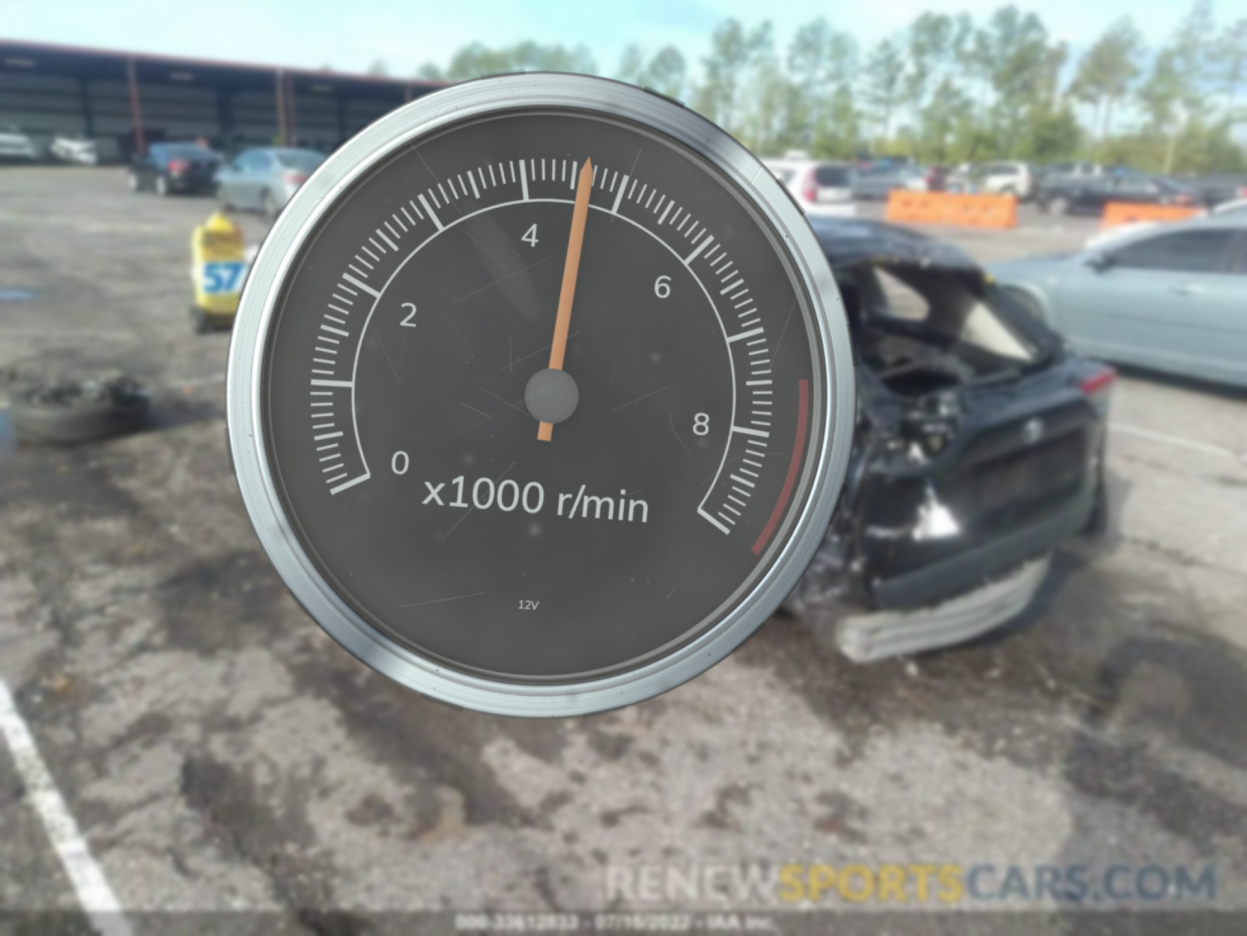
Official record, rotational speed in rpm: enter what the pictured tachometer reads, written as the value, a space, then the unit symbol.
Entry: 4600 rpm
